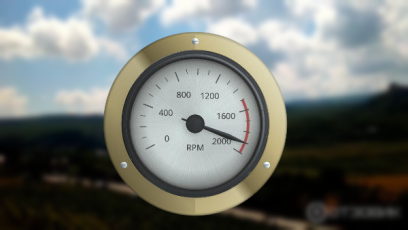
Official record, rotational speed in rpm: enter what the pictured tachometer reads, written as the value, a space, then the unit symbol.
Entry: 1900 rpm
